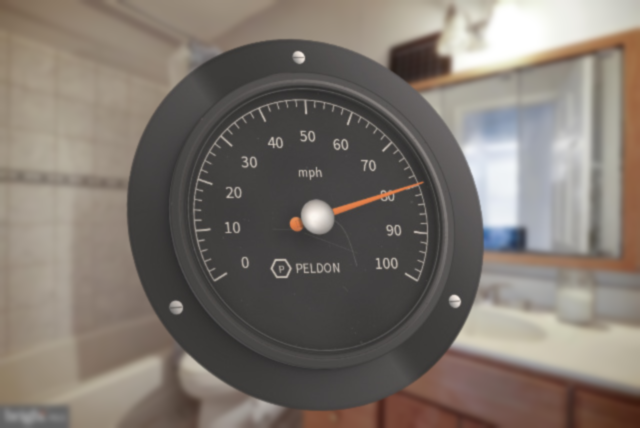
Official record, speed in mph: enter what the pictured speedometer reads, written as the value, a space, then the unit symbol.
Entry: 80 mph
